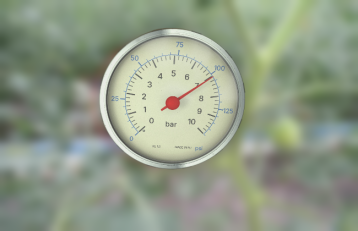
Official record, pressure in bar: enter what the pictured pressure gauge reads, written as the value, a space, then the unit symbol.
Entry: 7 bar
